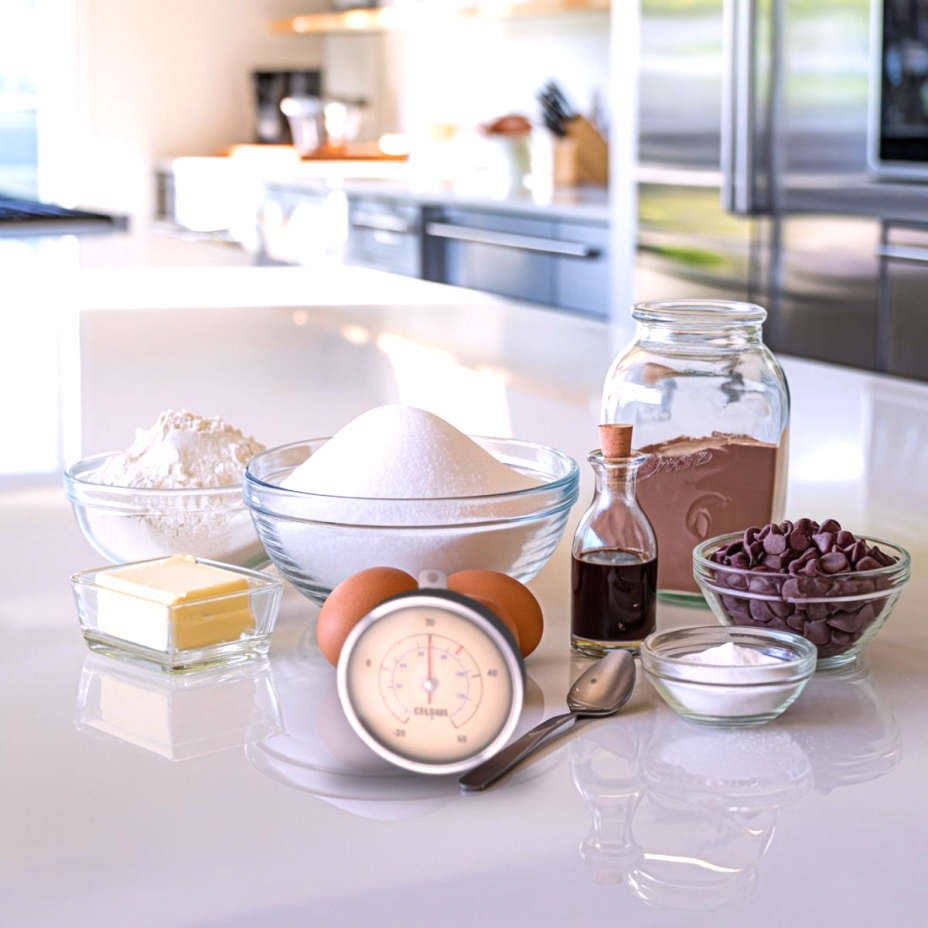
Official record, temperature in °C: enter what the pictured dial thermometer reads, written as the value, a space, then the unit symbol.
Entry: 20 °C
